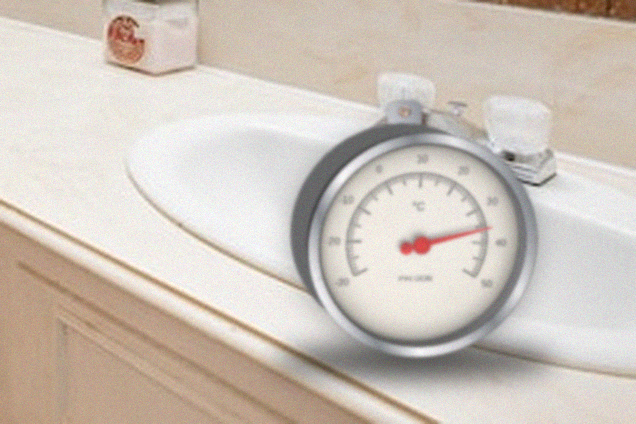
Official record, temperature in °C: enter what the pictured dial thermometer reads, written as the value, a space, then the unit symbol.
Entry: 35 °C
